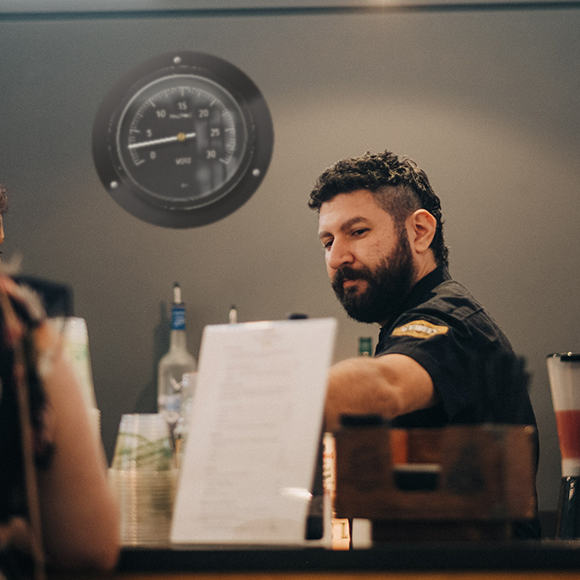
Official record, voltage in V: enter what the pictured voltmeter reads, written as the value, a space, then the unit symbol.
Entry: 2.5 V
